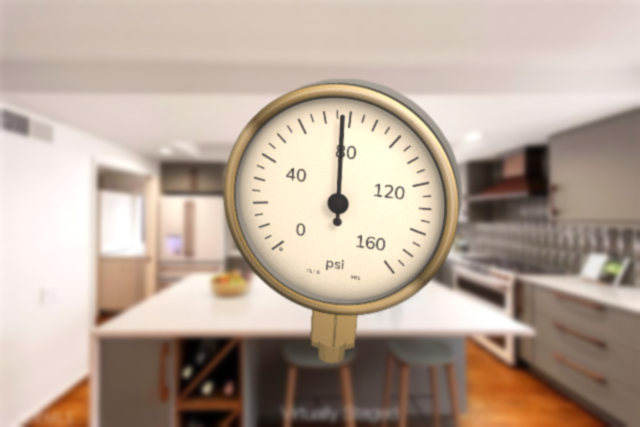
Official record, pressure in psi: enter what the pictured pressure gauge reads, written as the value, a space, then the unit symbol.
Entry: 77.5 psi
